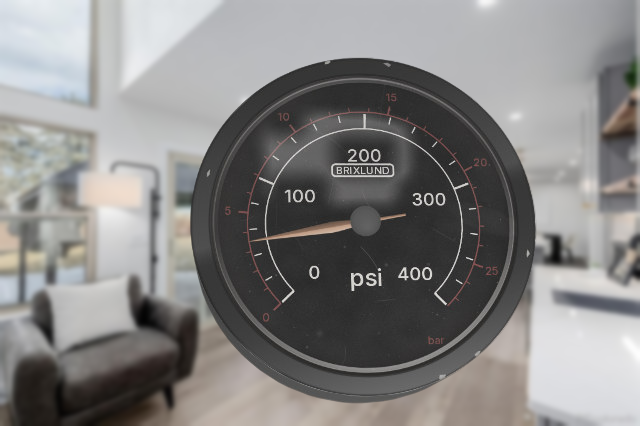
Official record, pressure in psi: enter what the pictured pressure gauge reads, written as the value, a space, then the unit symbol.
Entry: 50 psi
